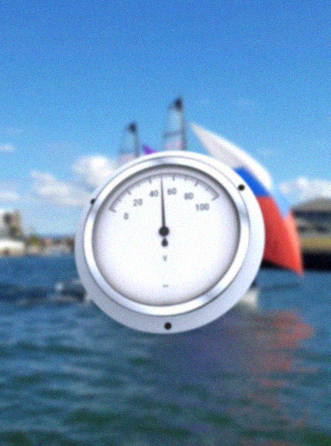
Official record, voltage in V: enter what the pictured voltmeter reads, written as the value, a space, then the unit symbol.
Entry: 50 V
